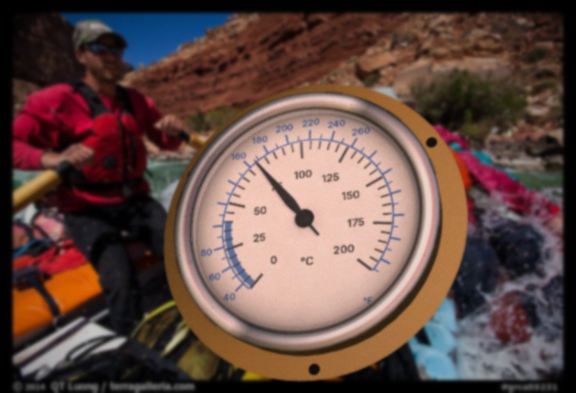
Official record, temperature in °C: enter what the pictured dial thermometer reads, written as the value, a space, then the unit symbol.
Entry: 75 °C
